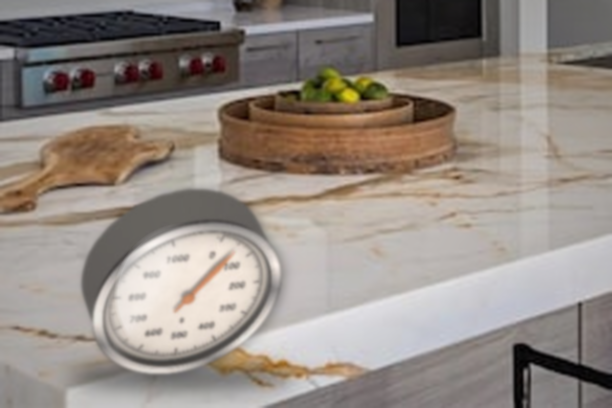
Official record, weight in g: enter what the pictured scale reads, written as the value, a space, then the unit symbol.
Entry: 50 g
